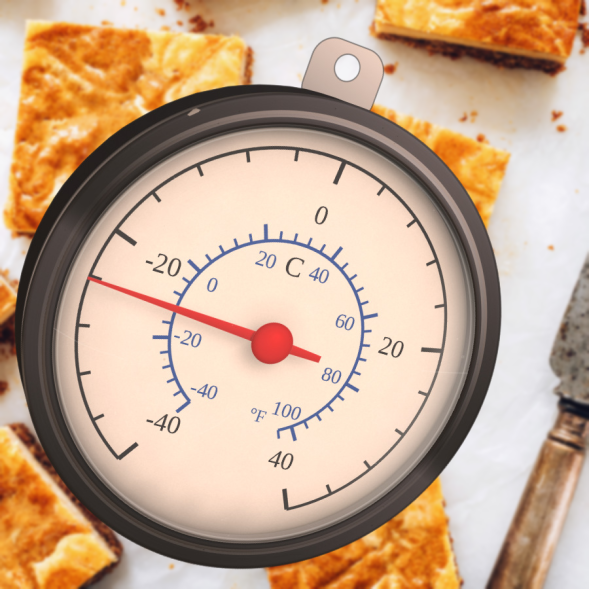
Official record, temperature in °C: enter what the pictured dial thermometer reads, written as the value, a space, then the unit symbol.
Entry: -24 °C
